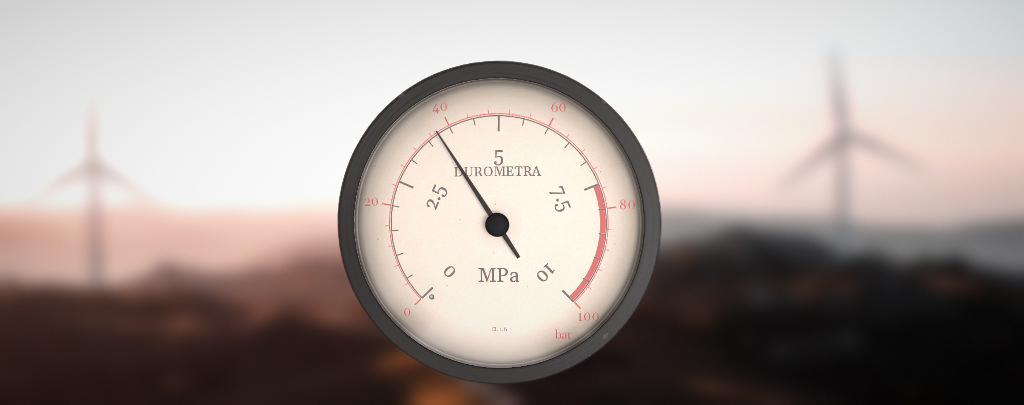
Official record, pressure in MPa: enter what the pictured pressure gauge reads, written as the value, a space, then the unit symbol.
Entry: 3.75 MPa
